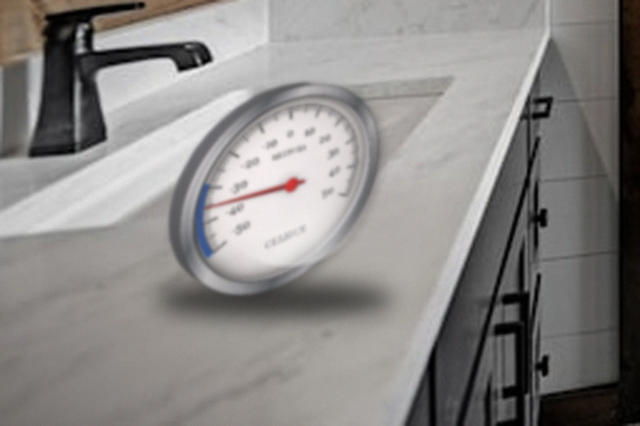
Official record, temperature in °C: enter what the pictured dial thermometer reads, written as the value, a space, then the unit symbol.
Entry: -35 °C
